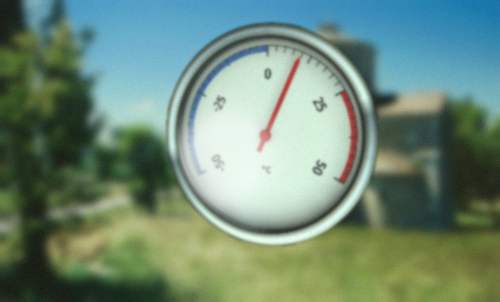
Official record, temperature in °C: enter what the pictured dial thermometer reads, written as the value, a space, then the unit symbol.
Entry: 10 °C
